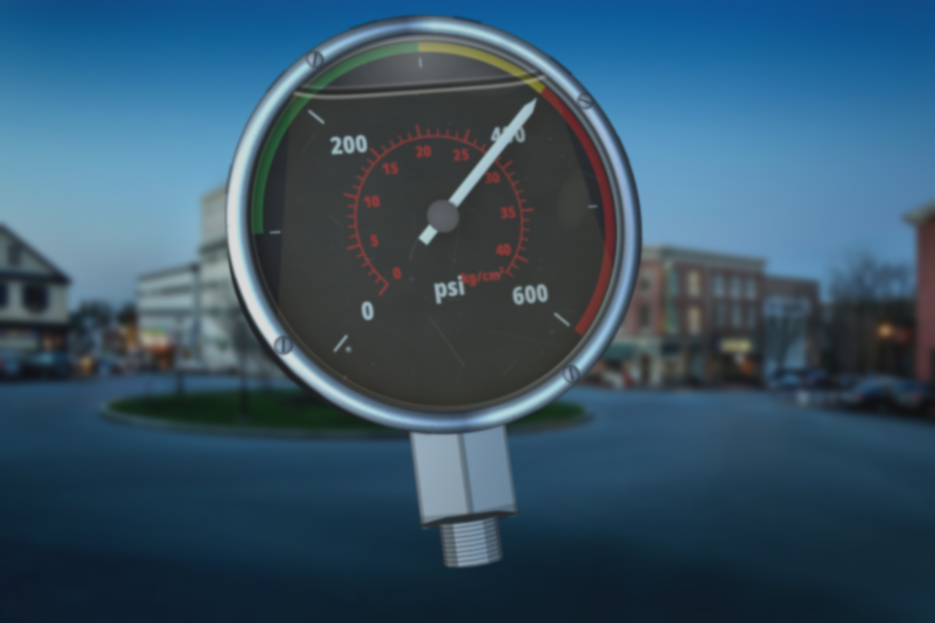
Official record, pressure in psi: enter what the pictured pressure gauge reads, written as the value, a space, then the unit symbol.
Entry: 400 psi
